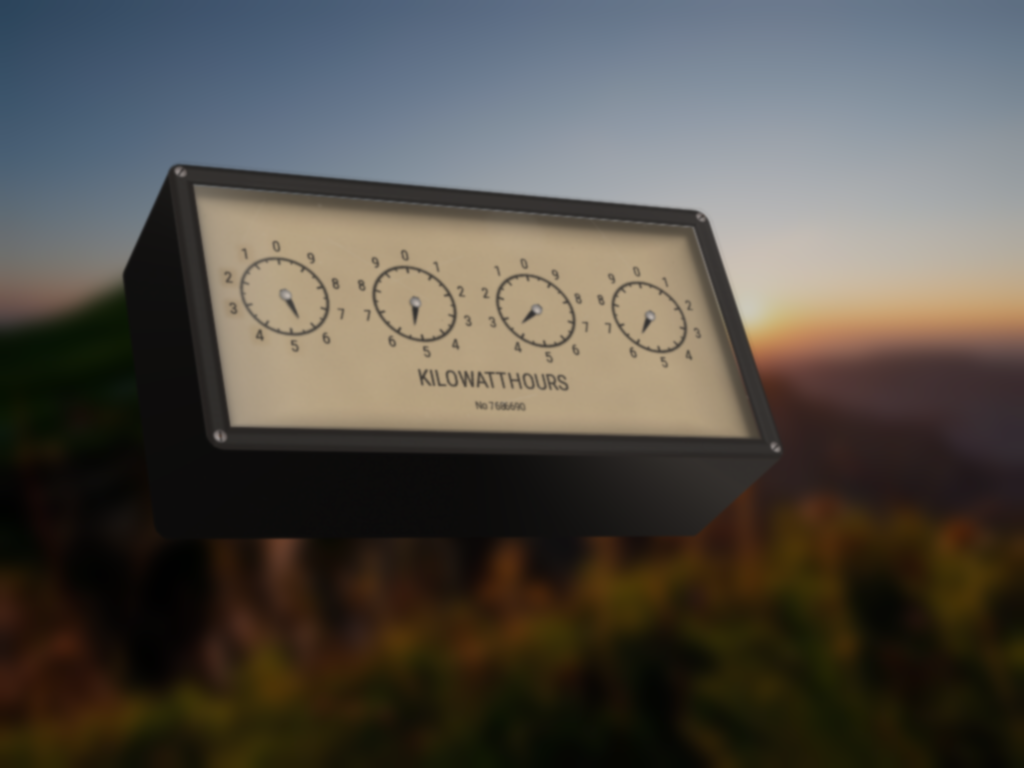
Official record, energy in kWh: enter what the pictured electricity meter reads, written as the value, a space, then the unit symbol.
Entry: 5536 kWh
